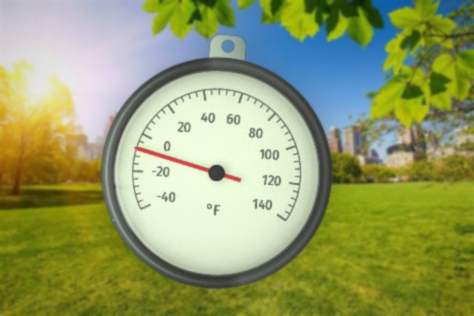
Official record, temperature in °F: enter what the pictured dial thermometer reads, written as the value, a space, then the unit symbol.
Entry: -8 °F
